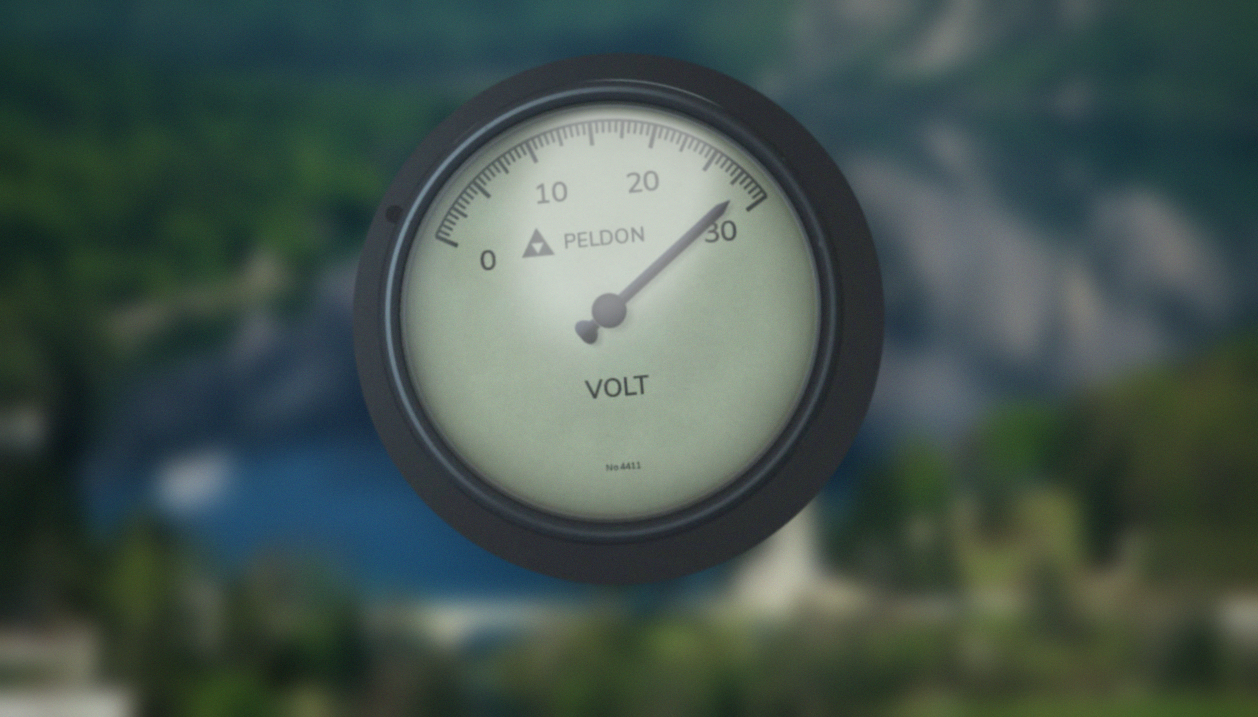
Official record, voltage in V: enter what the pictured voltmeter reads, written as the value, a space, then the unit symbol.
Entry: 28.5 V
